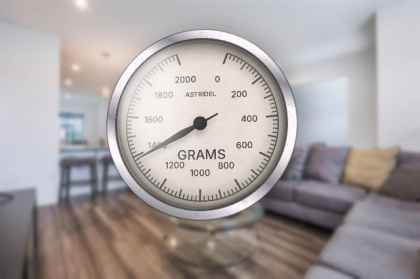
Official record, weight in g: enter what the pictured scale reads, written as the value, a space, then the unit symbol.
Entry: 1380 g
